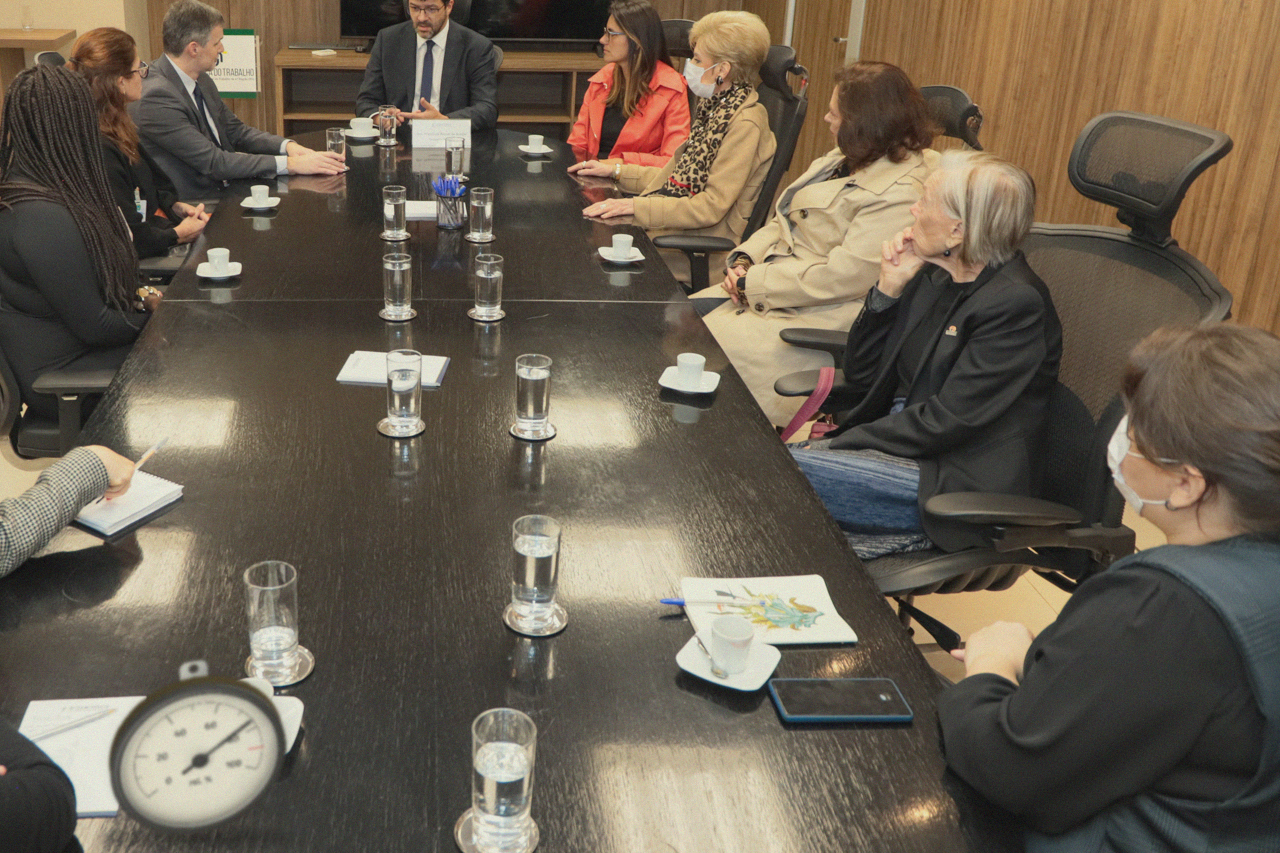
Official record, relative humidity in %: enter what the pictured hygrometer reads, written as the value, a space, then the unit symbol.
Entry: 75 %
